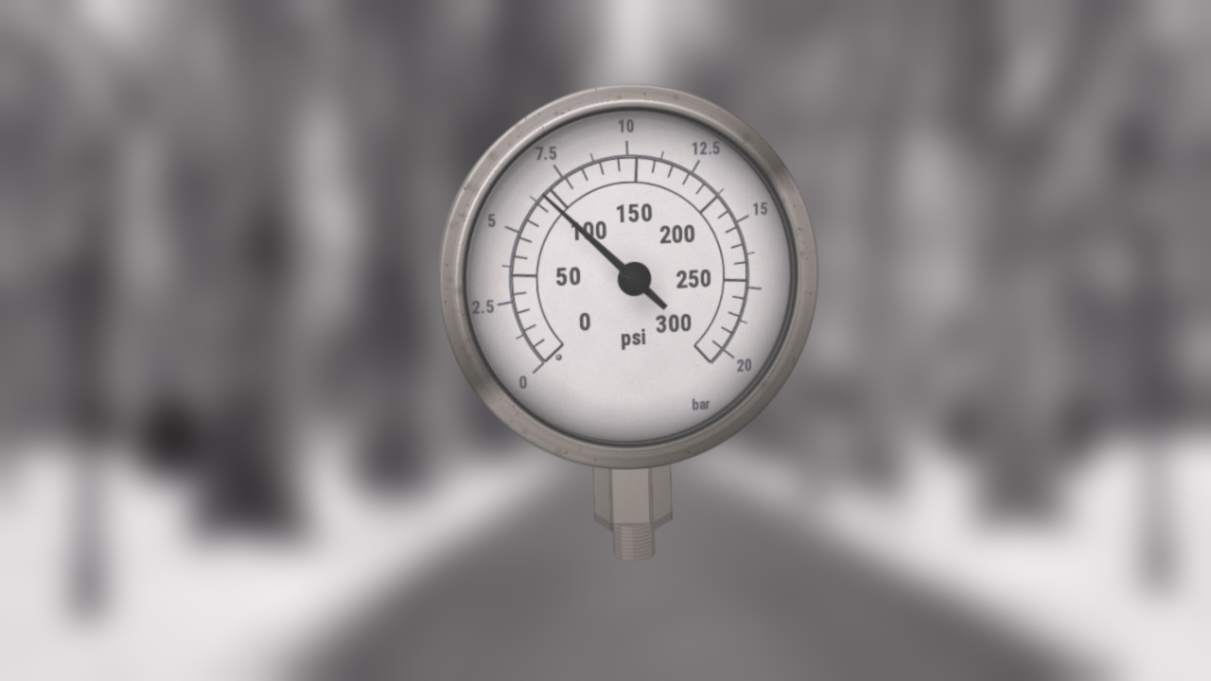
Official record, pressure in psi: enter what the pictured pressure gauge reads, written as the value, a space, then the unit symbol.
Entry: 95 psi
